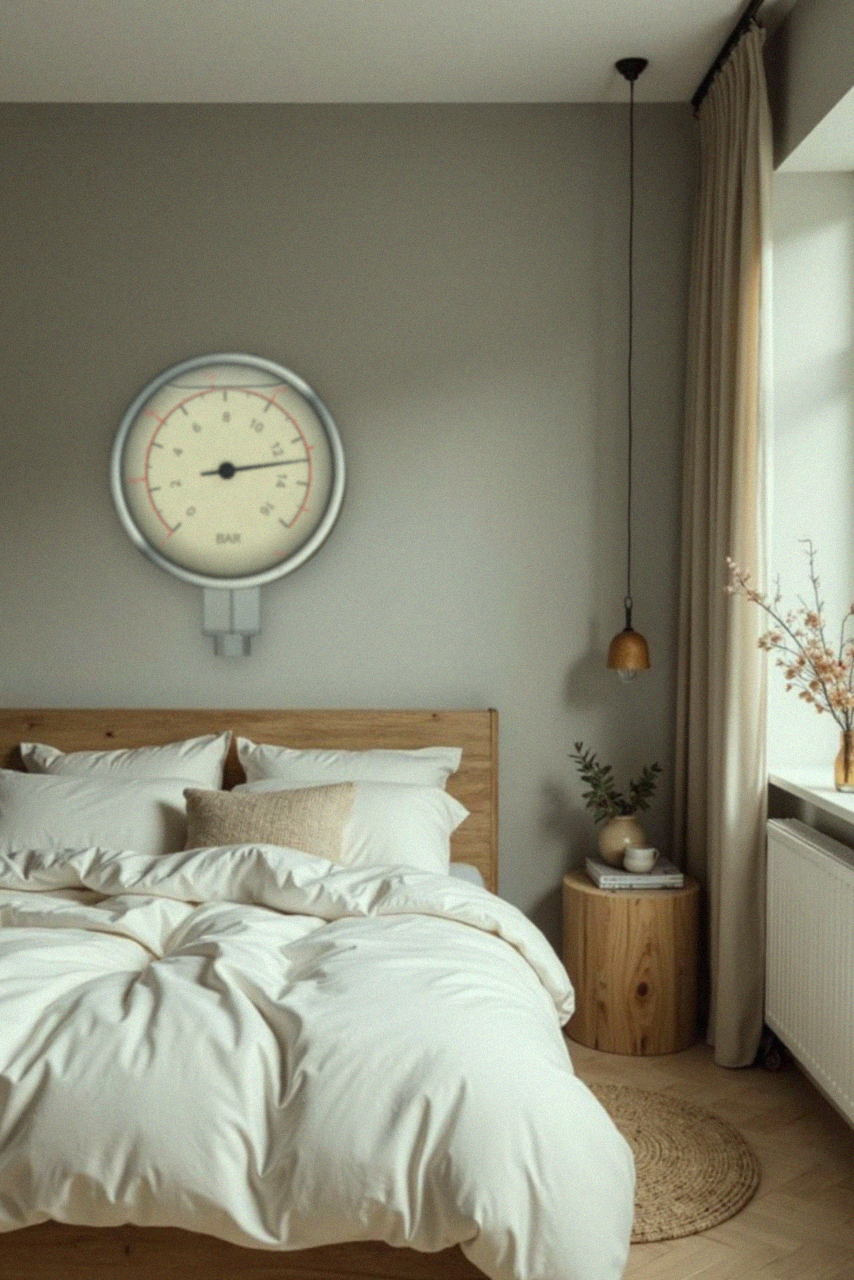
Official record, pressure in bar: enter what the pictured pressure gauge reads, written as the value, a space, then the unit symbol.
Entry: 13 bar
